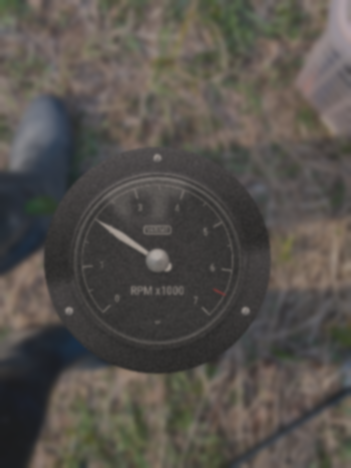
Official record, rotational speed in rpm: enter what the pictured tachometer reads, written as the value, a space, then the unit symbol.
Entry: 2000 rpm
